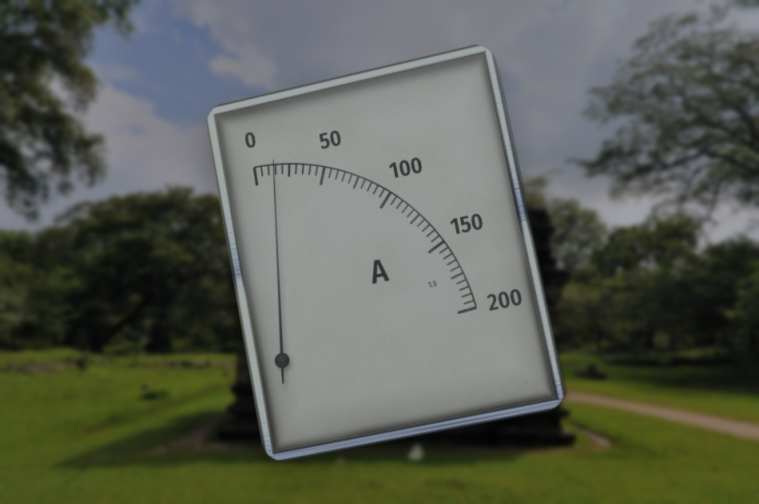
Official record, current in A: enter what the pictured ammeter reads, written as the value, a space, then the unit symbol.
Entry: 15 A
